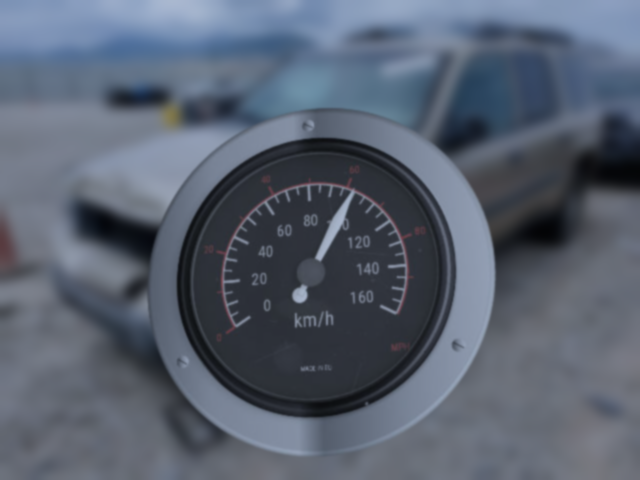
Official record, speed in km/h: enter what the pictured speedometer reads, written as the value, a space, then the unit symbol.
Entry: 100 km/h
